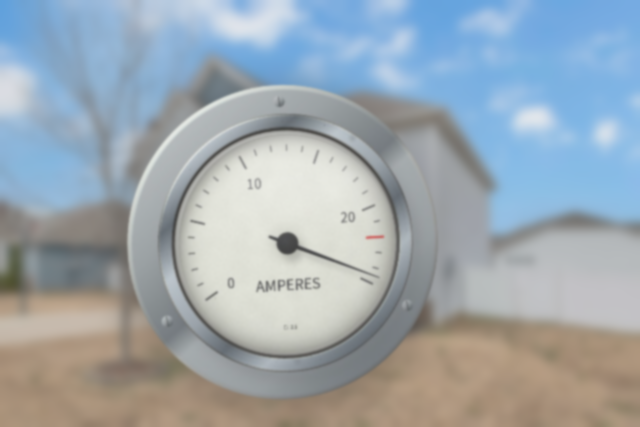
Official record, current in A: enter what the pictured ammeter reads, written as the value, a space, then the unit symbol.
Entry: 24.5 A
